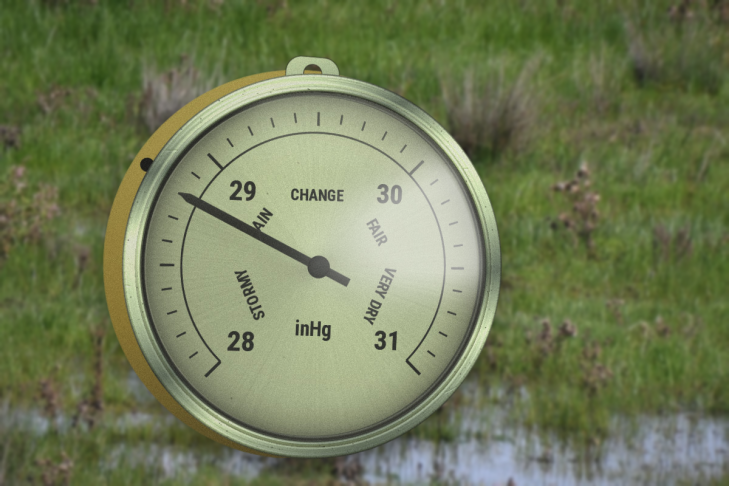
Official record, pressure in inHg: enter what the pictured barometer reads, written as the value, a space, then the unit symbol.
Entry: 28.8 inHg
